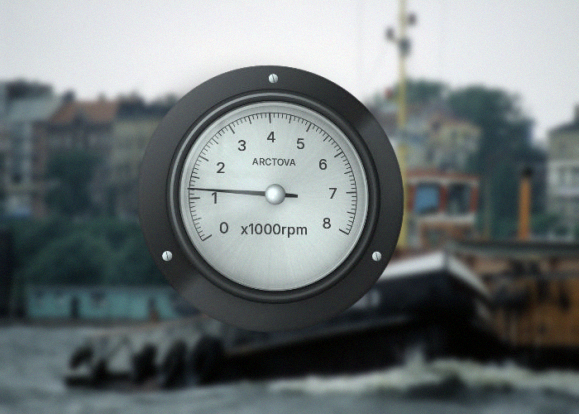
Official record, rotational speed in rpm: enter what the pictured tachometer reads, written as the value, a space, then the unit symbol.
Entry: 1200 rpm
